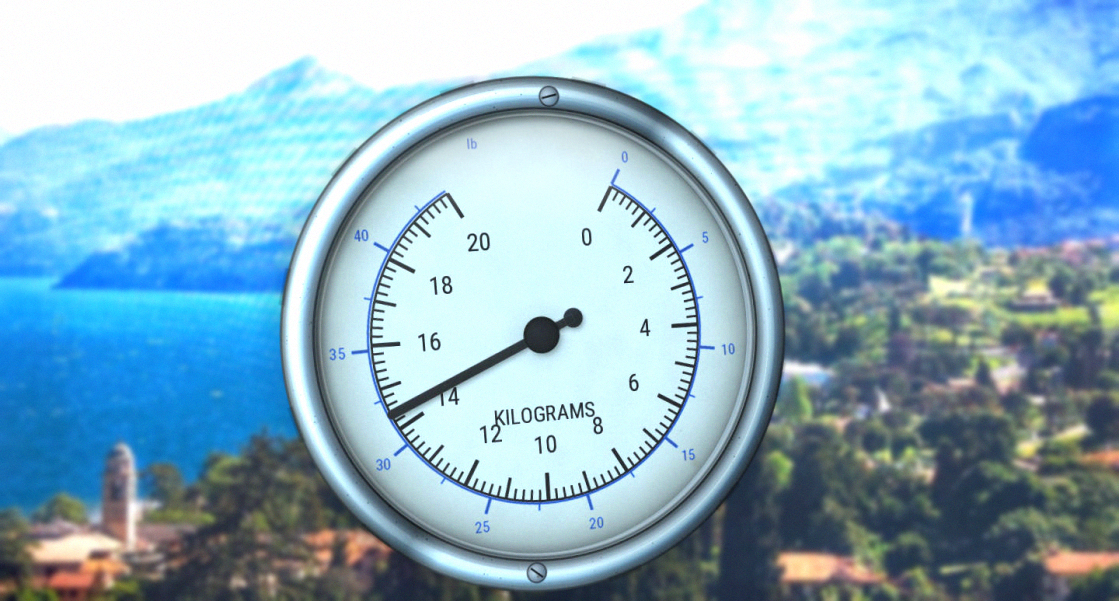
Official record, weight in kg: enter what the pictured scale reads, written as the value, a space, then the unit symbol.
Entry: 14.4 kg
